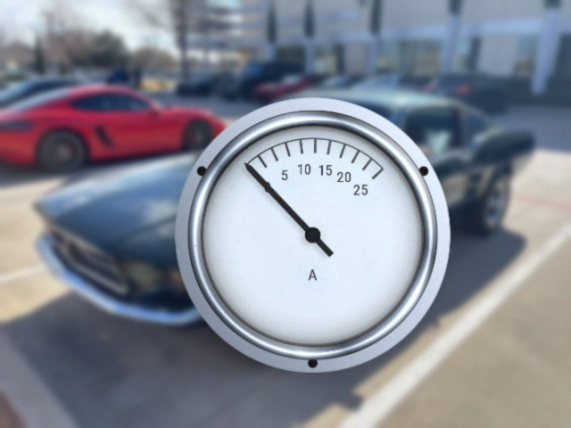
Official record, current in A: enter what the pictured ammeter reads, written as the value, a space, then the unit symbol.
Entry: 0 A
